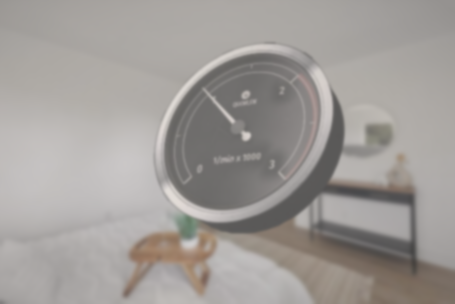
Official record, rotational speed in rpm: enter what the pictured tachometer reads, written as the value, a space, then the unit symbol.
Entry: 1000 rpm
